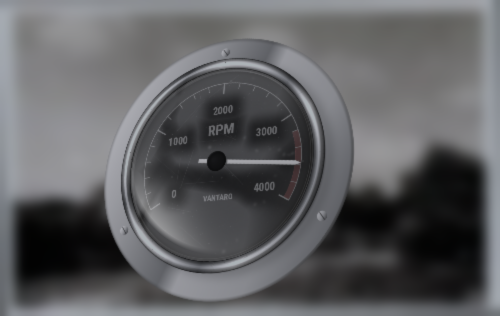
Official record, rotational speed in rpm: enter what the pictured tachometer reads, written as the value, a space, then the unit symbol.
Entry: 3600 rpm
